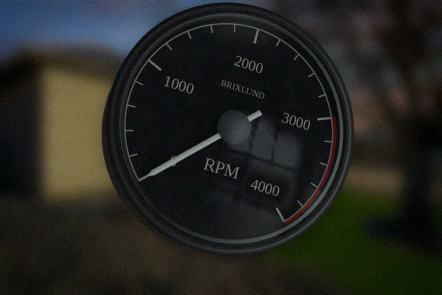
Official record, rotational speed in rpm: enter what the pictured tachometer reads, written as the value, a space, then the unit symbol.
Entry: 0 rpm
